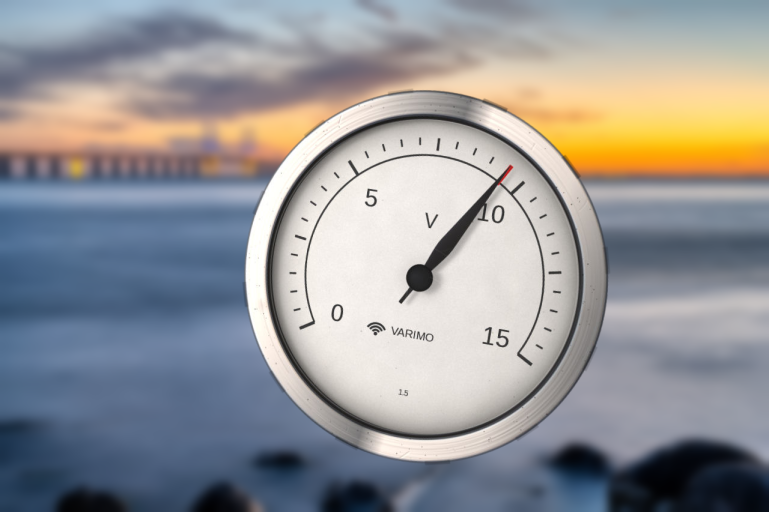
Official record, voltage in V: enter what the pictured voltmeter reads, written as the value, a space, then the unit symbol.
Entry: 9.5 V
